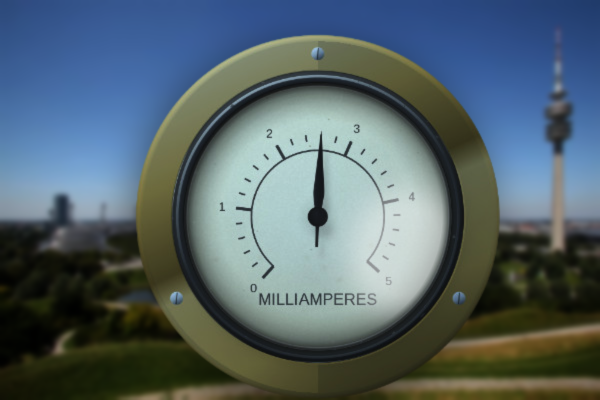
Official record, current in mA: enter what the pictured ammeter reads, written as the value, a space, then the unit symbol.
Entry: 2.6 mA
